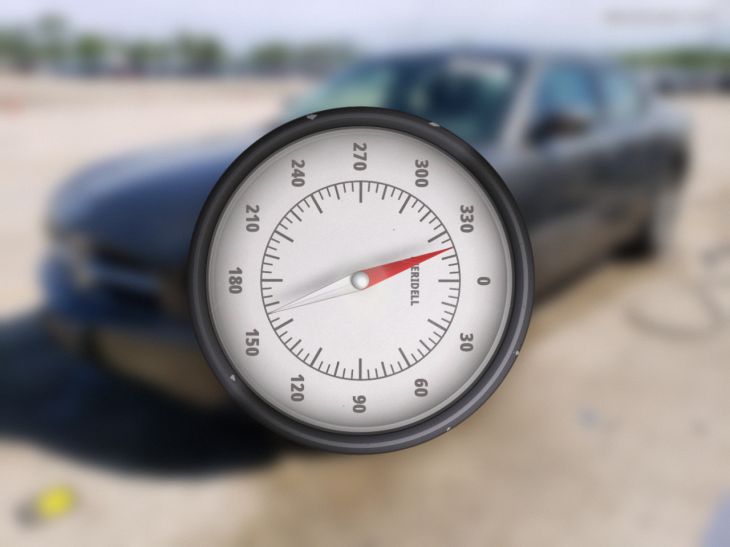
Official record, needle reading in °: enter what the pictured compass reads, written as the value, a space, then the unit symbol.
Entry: 340 °
